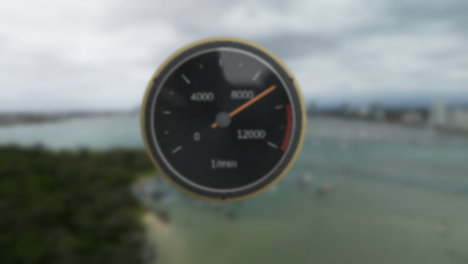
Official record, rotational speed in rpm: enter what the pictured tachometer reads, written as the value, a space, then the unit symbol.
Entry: 9000 rpm
